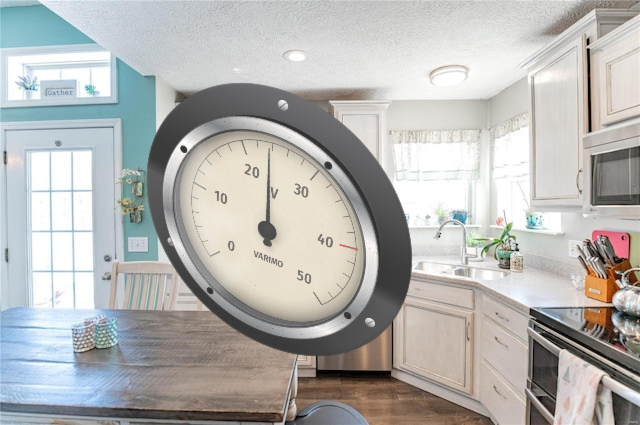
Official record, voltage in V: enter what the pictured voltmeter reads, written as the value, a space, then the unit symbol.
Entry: 24 V
